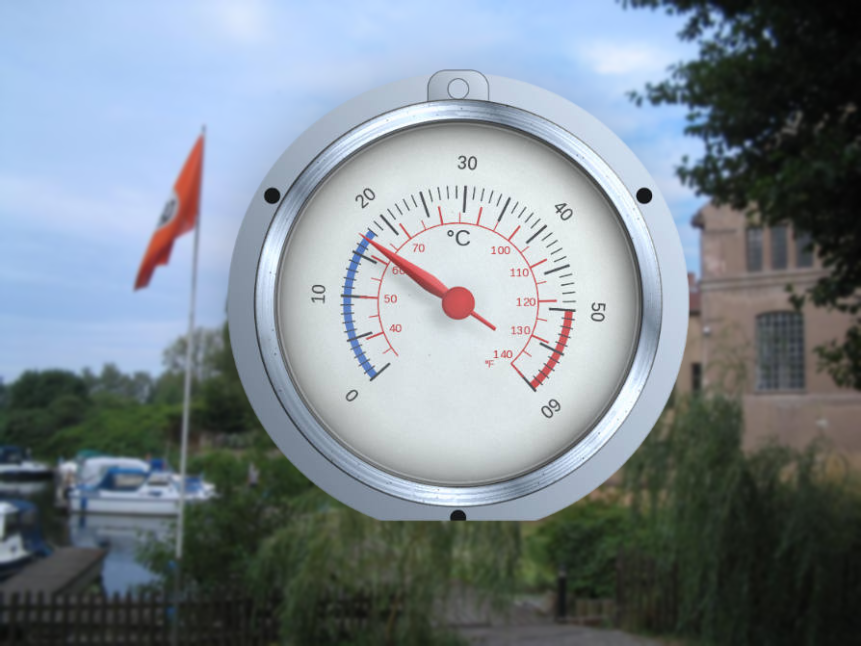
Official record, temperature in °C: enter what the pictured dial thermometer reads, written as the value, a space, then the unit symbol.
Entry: 17 °C
